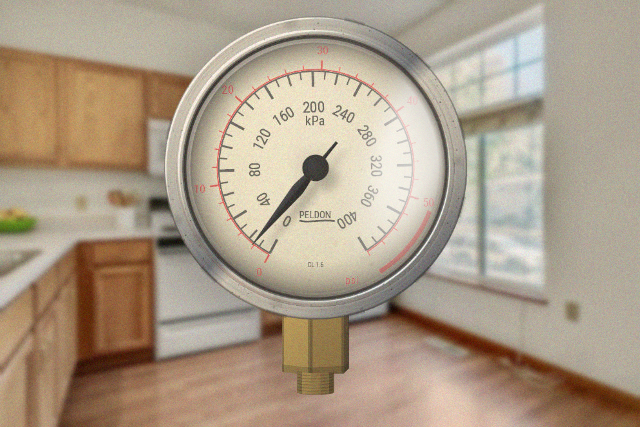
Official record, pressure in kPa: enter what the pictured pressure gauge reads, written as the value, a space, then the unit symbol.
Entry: 15 kPa
